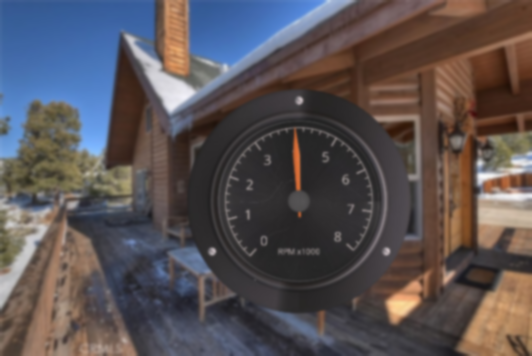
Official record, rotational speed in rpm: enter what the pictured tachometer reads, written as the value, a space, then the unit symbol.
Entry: 4000 rpm
